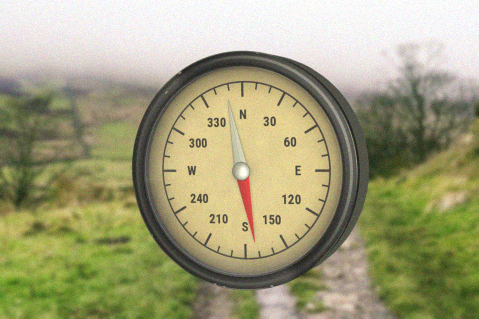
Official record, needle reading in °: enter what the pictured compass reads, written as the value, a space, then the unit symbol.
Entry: 170 °
